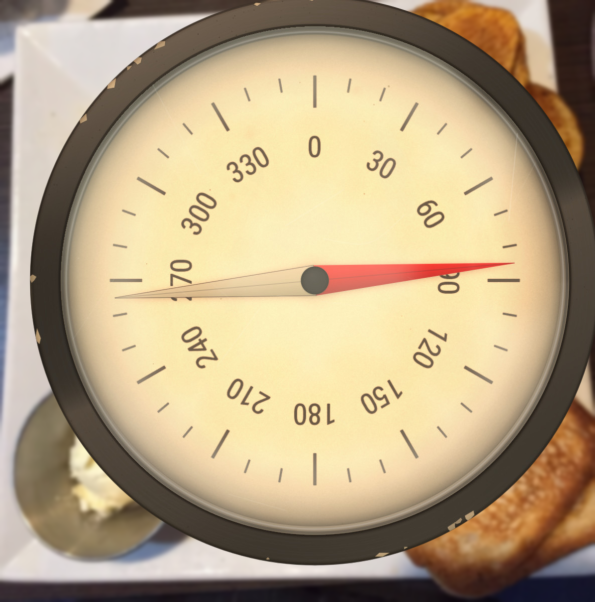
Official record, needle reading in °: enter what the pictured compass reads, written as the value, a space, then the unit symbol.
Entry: 85 °
